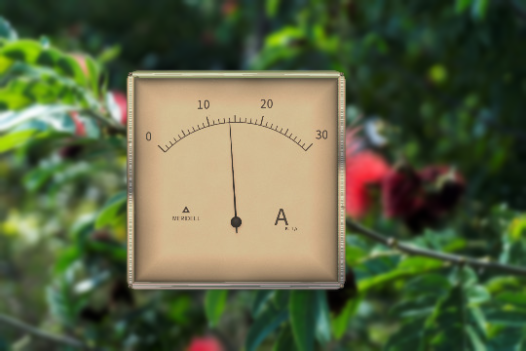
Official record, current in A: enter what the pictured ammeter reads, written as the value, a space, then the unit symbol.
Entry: 14 A
